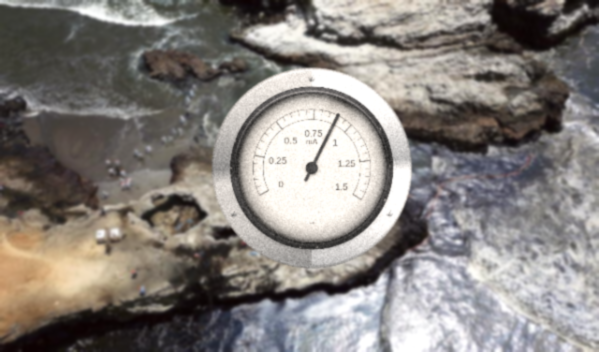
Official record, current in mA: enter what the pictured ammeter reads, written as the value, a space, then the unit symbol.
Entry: 0.9 mA
